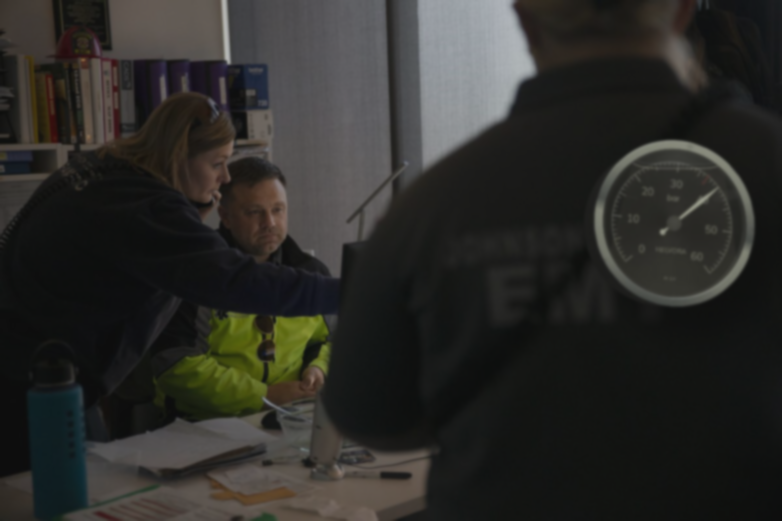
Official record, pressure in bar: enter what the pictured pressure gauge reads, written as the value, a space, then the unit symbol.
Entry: 40 bar
